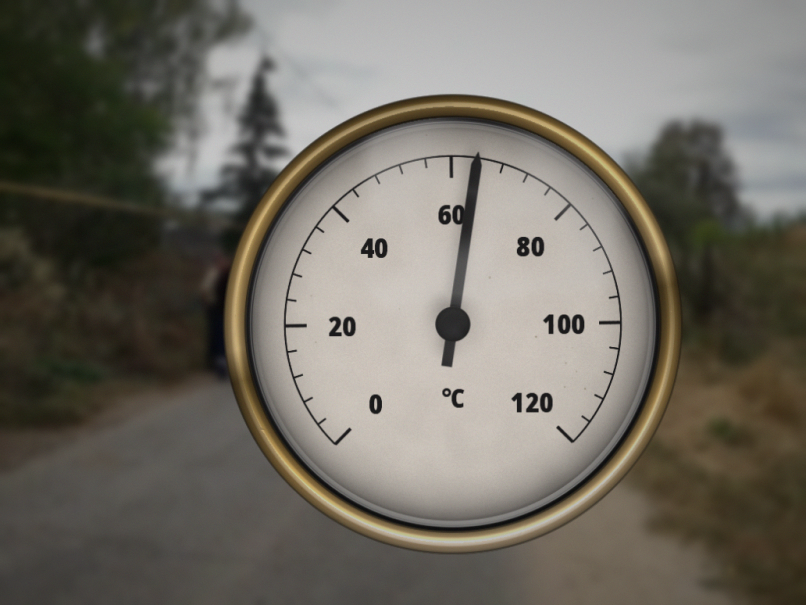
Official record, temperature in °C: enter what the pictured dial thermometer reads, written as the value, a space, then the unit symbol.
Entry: 64 °C
